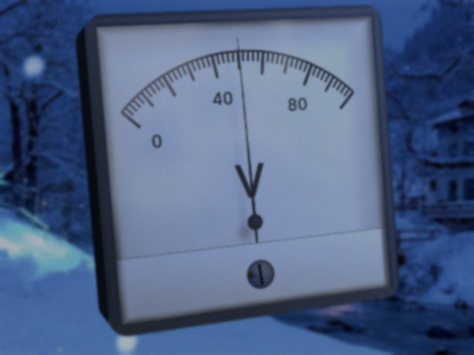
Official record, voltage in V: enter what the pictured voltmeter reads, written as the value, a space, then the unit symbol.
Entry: 50 V
